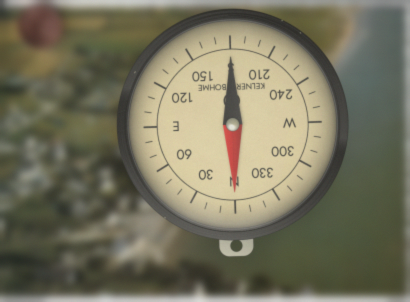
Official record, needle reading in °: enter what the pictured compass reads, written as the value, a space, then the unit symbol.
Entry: 0 °
